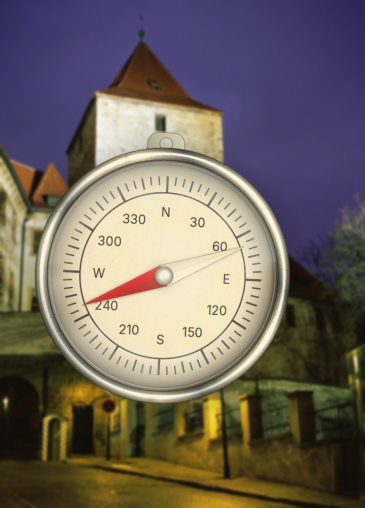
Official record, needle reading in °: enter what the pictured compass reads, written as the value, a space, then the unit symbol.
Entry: 247.5 °
